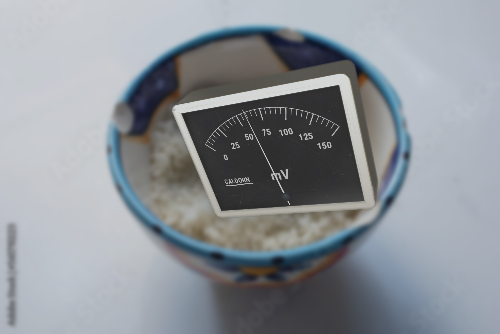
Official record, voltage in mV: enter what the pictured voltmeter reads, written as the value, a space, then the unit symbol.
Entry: 60 mV
